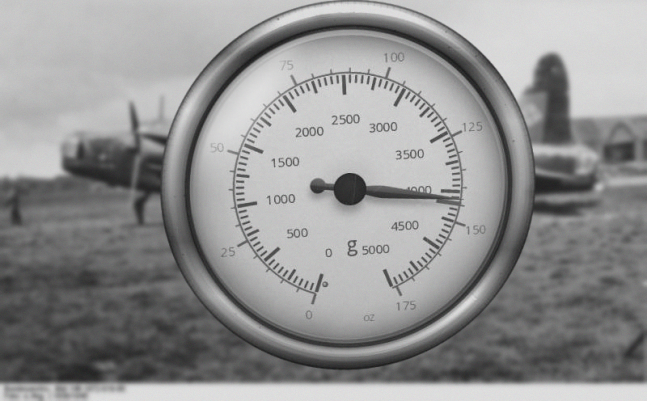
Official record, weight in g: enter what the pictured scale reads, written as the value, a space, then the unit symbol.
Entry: 4050 g
